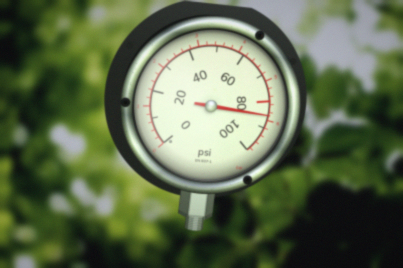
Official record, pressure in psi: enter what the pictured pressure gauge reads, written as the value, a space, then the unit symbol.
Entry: 85 psi
